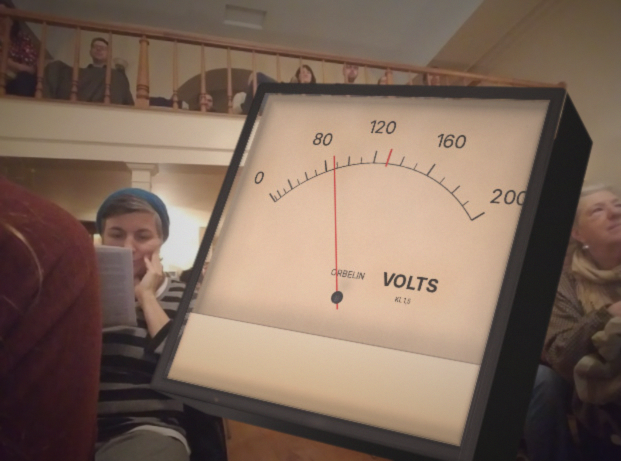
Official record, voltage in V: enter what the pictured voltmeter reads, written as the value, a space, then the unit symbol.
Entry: 90 V
